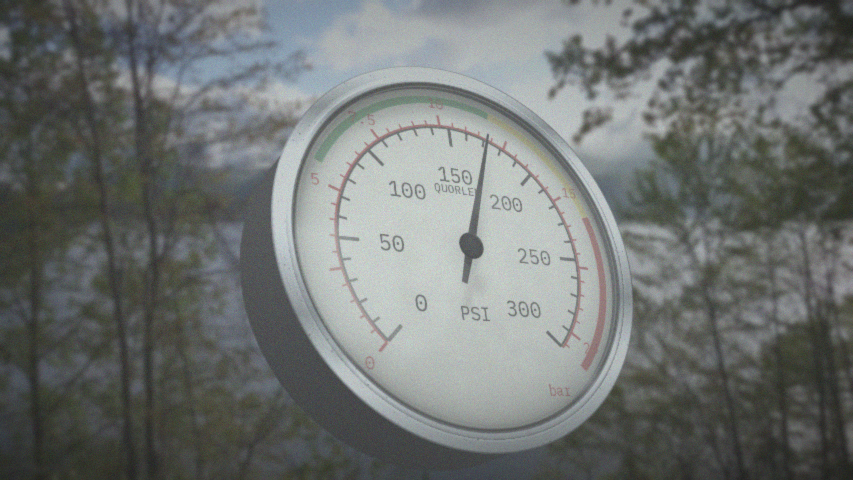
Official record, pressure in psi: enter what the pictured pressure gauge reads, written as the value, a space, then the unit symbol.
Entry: 170 psi
